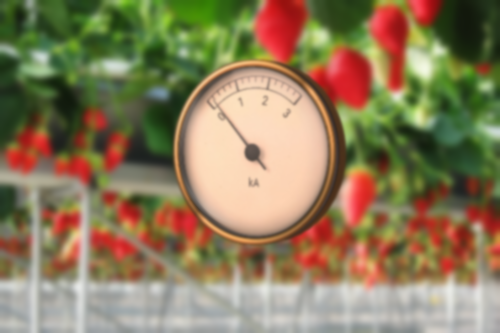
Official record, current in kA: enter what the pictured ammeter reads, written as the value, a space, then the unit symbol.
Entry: 0.2 kA
